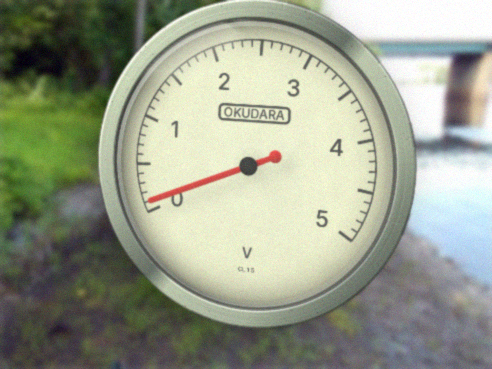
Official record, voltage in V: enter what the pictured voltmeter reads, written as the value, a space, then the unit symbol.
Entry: 0.1 V
